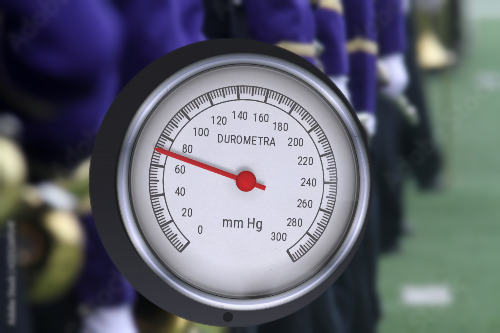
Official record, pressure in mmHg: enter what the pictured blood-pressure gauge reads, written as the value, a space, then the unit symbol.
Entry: 70 mmHg
